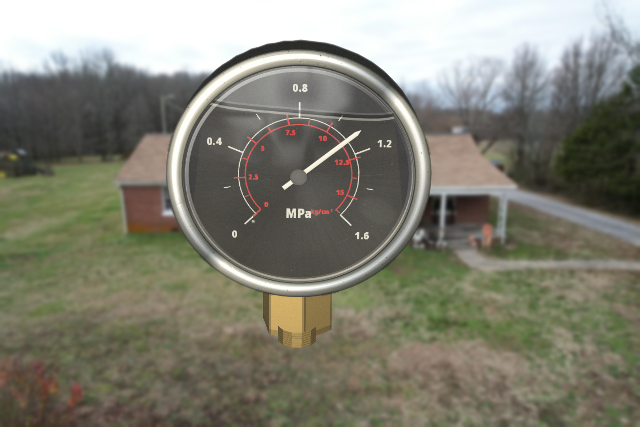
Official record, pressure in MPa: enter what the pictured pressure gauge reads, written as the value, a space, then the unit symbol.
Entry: 1.1 MPa
